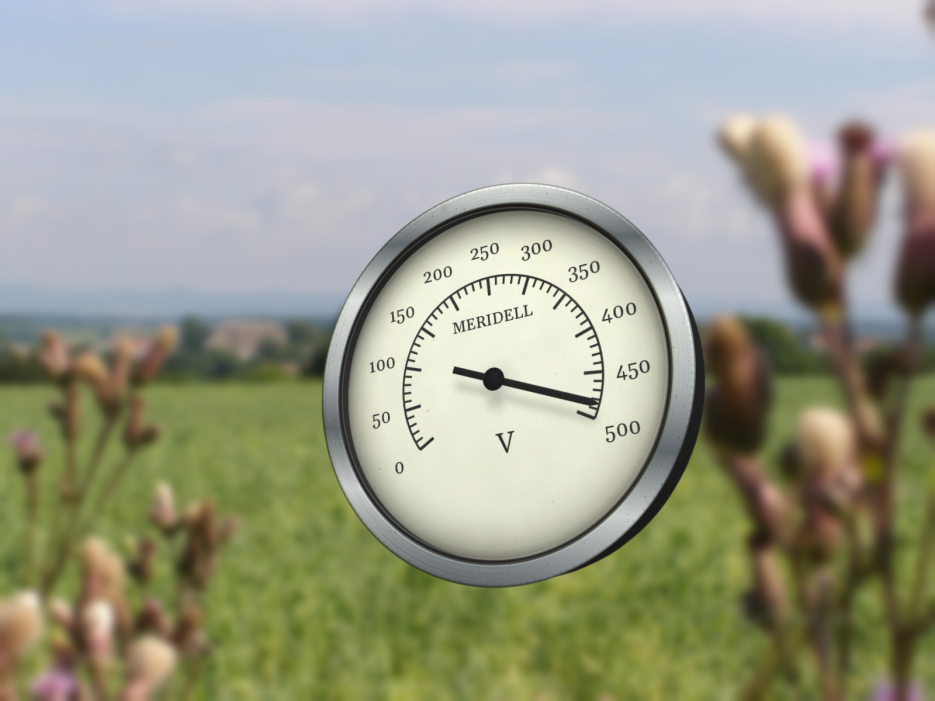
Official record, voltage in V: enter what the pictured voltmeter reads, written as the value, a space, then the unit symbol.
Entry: 485 V
